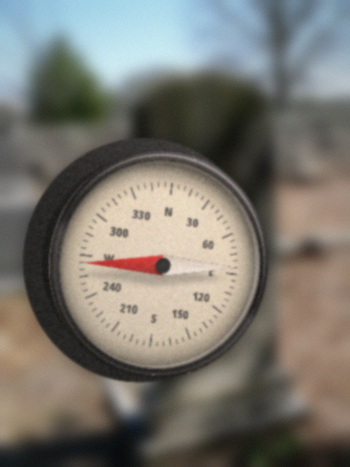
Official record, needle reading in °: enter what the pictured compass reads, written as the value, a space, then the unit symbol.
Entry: 265 °
